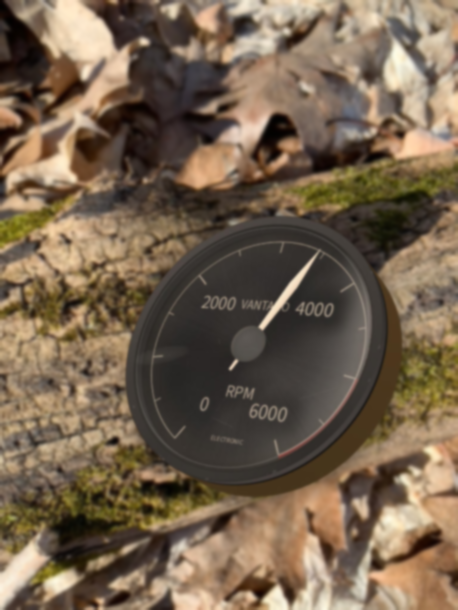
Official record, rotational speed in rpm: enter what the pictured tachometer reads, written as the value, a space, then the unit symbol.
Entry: 3500 rpm
